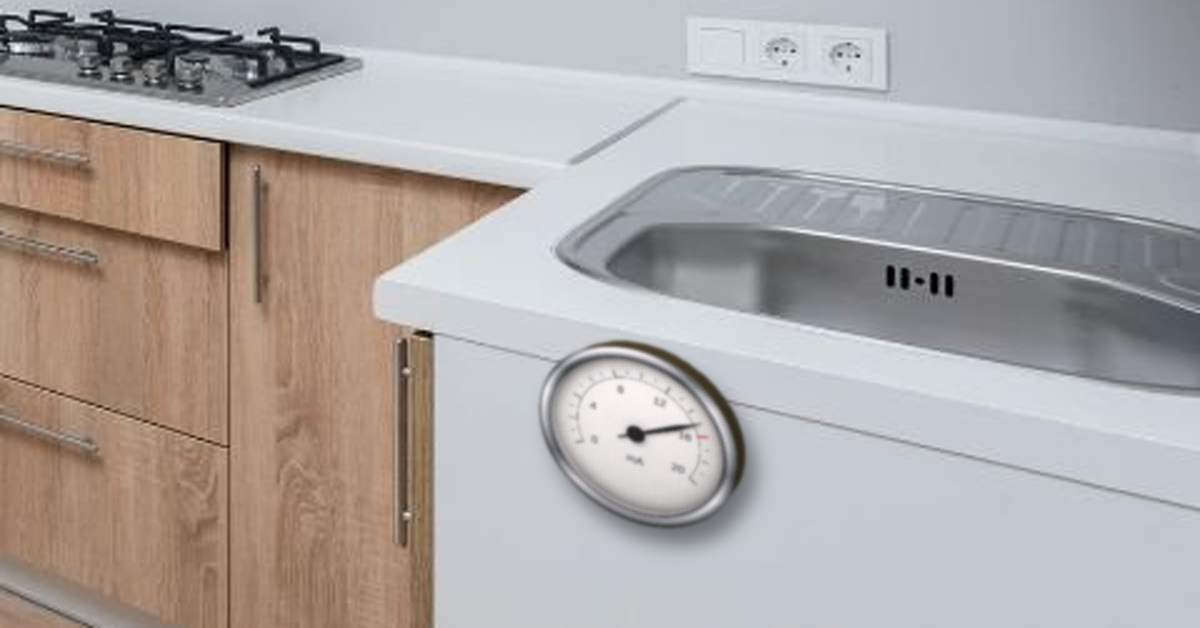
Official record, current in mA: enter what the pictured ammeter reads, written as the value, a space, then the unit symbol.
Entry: 15 mA
